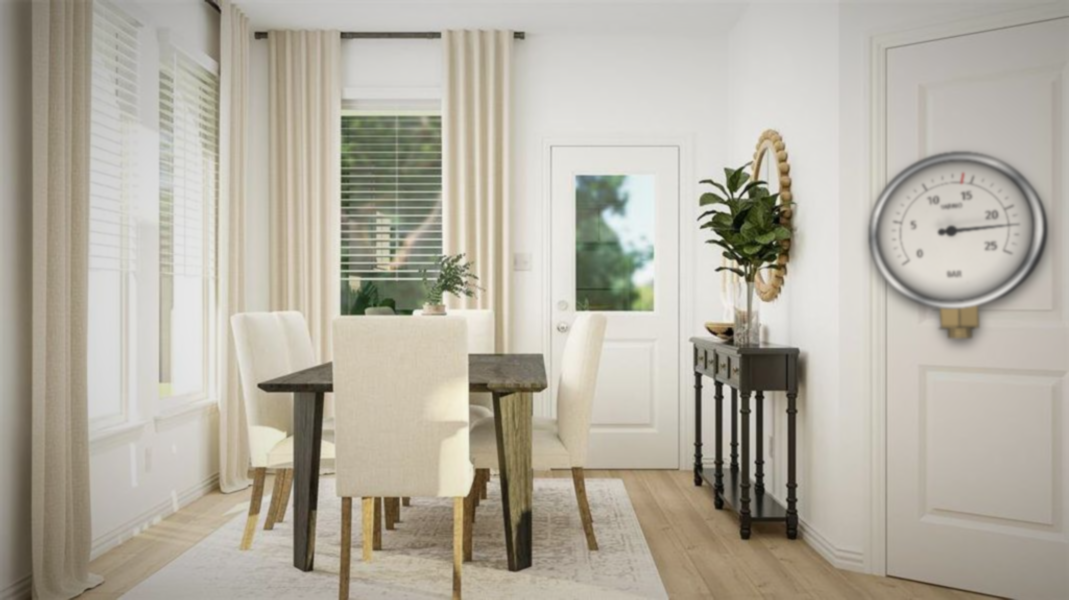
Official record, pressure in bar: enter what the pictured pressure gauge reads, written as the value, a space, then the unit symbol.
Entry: 22 bar
